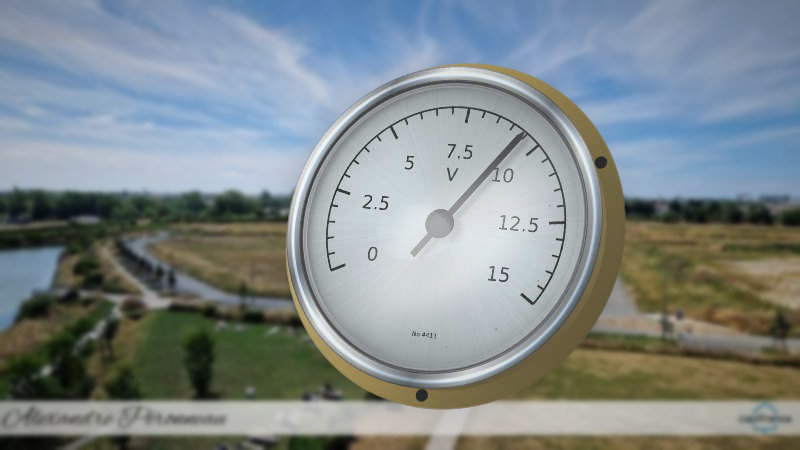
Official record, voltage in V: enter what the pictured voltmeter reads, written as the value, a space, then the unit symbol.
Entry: 9.5 V
